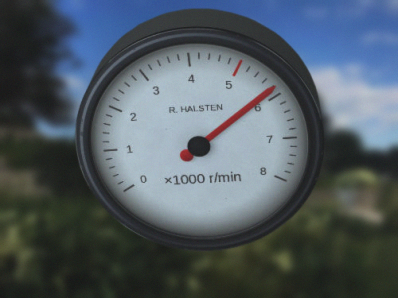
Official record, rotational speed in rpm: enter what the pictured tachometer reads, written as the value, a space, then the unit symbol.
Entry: 5800 rpm
